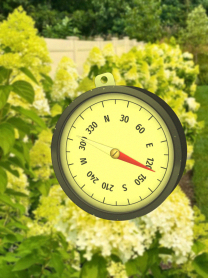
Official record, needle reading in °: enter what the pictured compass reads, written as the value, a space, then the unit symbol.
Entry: 127.5 °
